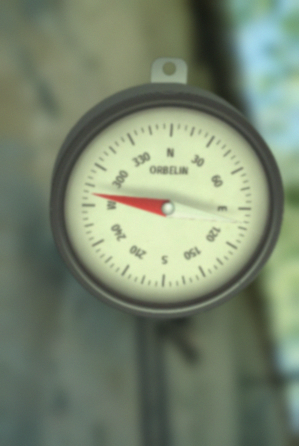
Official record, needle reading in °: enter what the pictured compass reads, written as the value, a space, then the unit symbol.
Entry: 280 °
